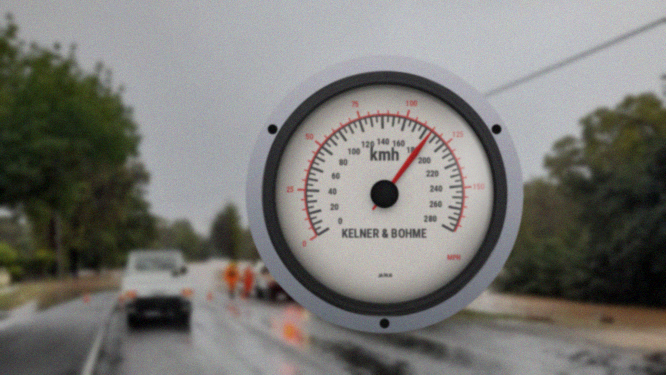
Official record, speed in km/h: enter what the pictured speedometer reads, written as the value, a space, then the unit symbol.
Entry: 185 km/h
